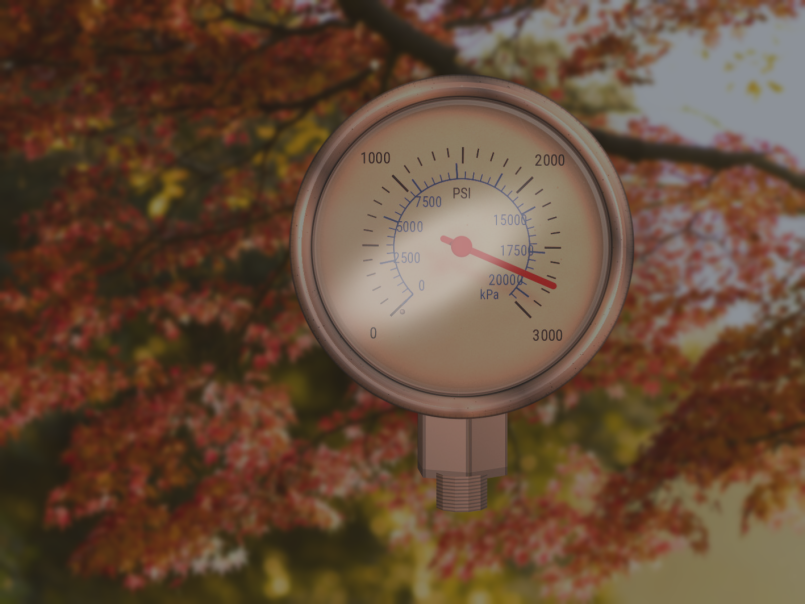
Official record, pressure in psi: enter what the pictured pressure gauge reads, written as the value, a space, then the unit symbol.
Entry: 2750 psi
